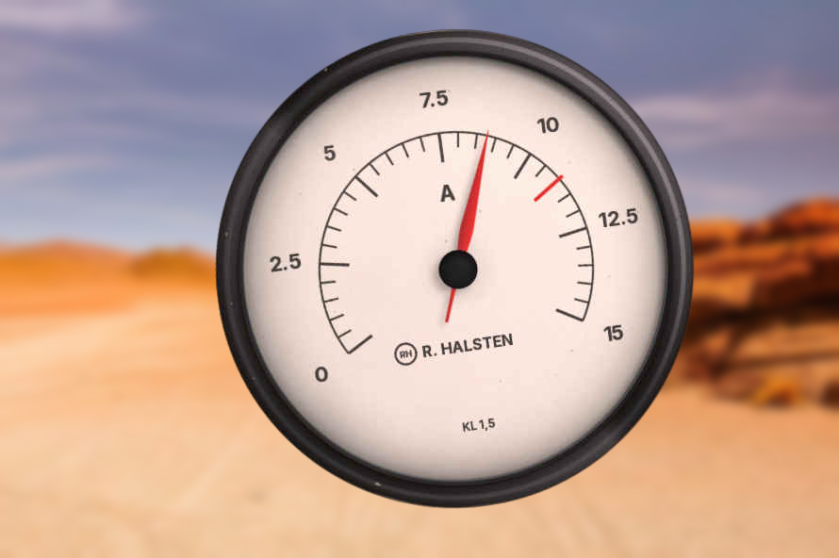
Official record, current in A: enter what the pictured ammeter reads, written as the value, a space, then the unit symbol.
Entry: 8.75 A
